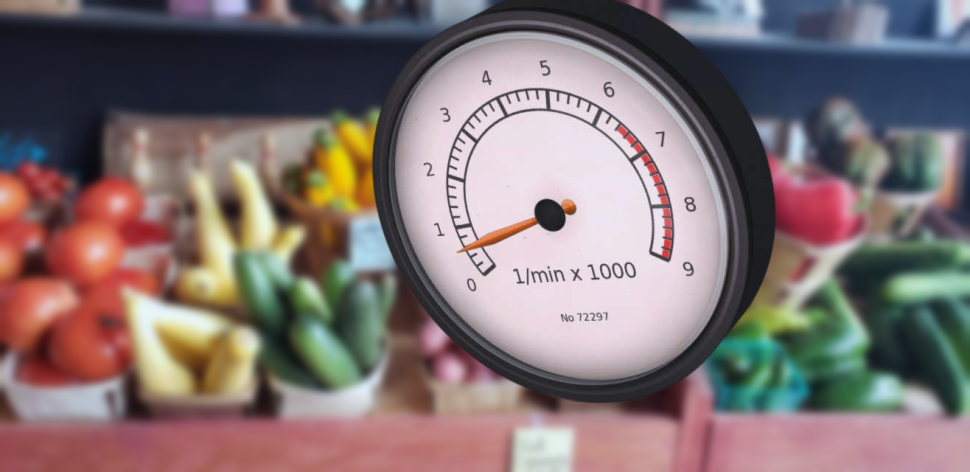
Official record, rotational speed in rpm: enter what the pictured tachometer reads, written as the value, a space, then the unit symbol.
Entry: 600 rpm
